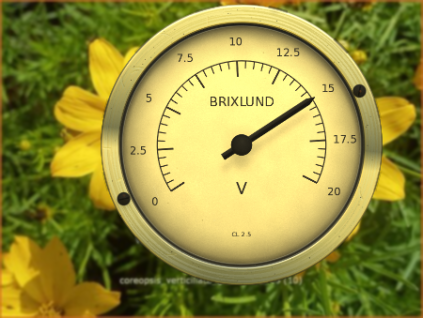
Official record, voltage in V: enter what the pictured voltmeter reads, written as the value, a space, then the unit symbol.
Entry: 15 V
